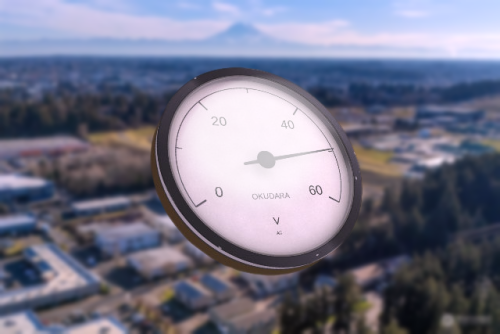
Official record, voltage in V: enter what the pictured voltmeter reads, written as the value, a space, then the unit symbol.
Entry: 50 V
